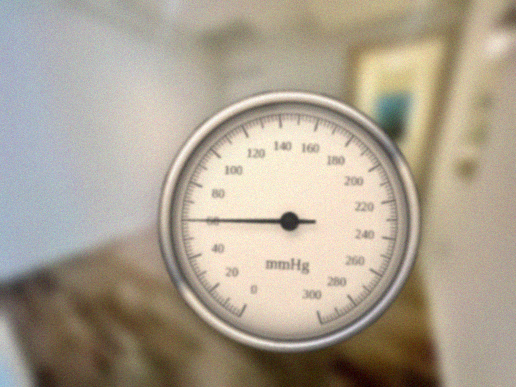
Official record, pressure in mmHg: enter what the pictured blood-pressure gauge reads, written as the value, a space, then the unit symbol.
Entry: 60 mmHg
